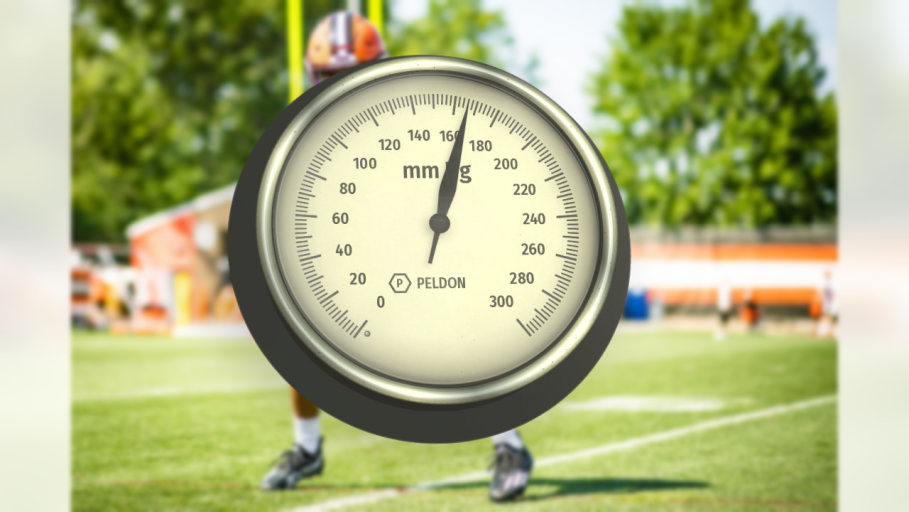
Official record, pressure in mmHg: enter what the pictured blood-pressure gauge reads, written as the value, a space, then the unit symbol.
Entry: 166 mmHg
